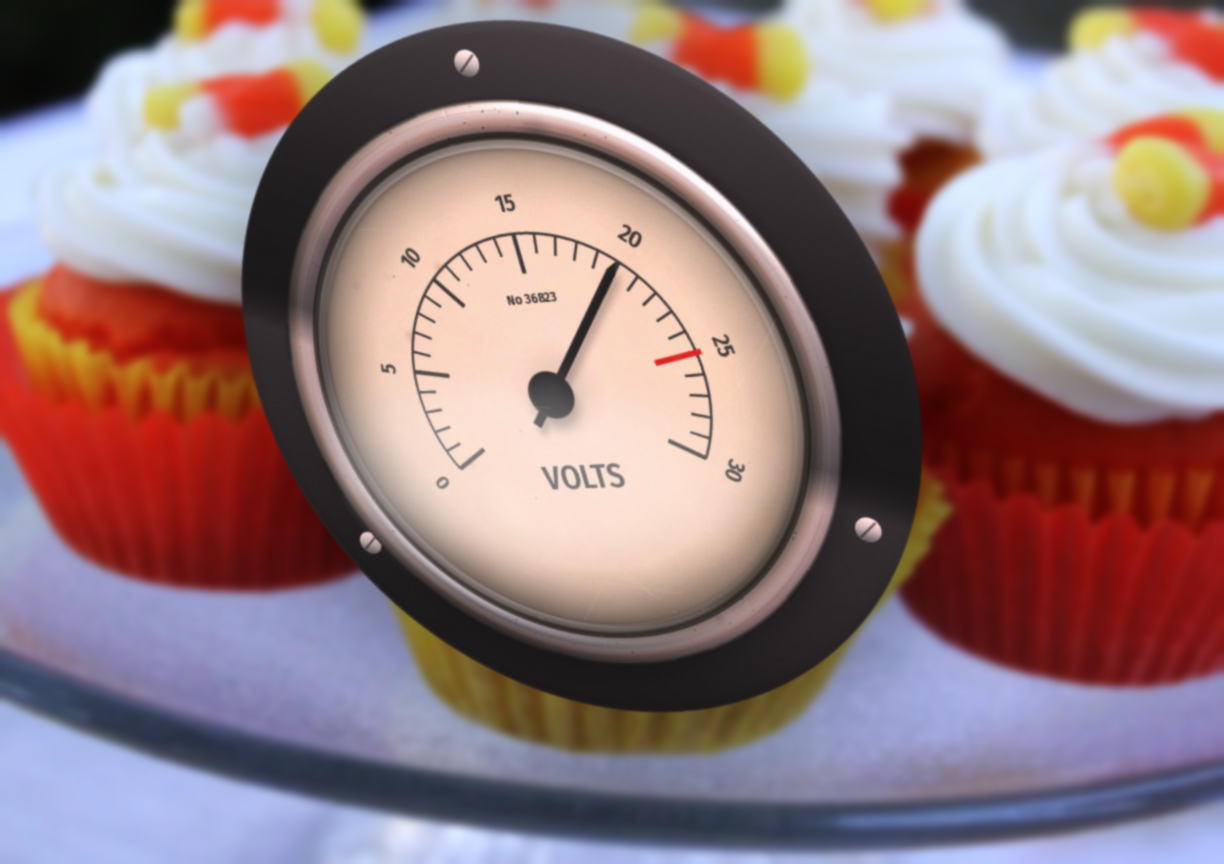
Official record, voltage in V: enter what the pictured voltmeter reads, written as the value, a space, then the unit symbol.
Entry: 20 V
